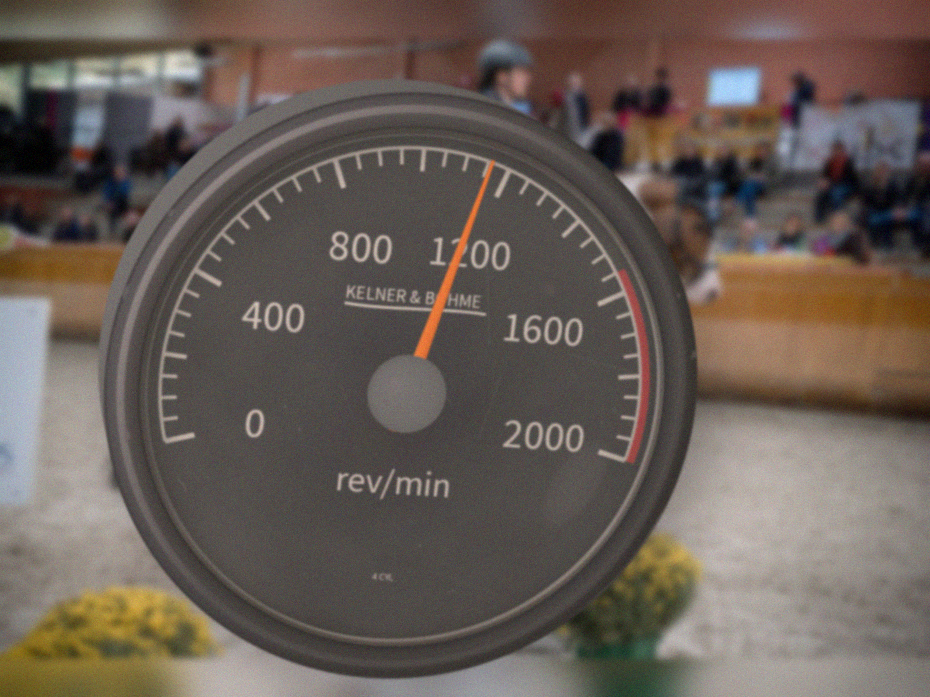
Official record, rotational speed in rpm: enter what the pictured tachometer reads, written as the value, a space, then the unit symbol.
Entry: 1150 rpm
